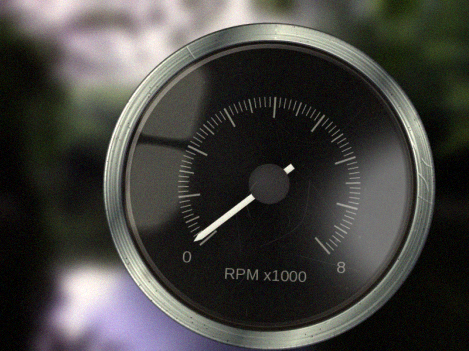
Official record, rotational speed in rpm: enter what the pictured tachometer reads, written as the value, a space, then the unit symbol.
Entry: 100 rpm
